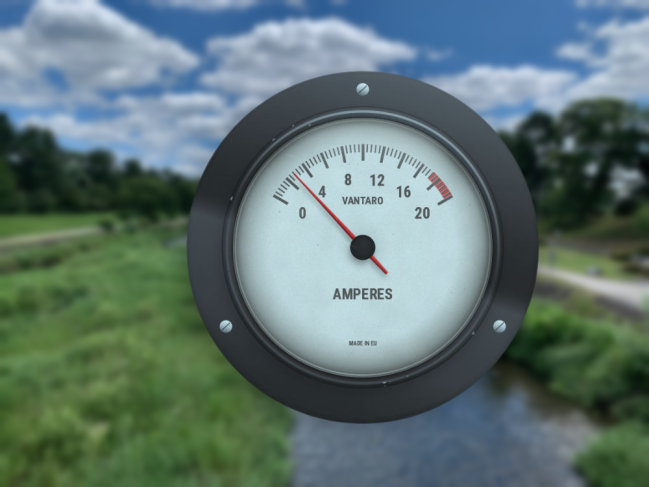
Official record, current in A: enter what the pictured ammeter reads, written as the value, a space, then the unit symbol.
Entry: 2.8 A
